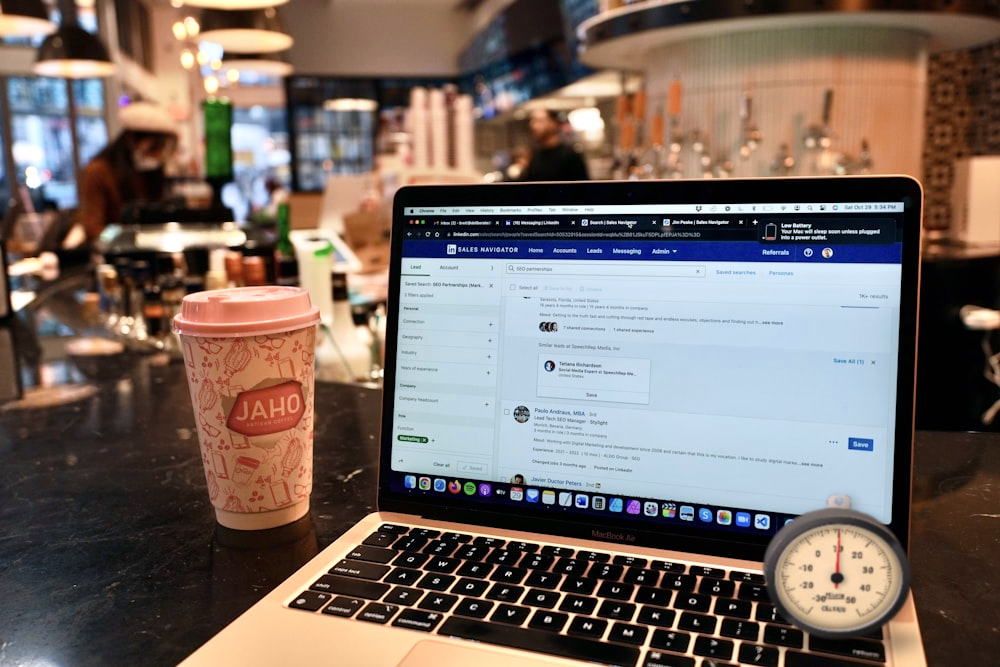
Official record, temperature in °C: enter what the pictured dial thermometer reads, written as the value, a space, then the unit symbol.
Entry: 10 °C
